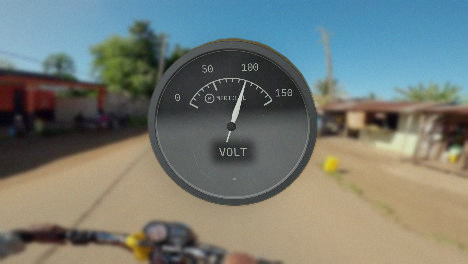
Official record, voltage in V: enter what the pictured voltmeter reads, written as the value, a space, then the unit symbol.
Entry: 100 V
